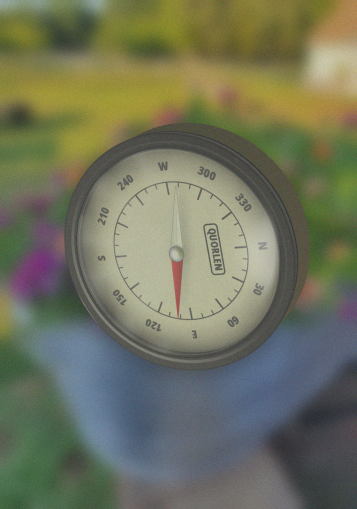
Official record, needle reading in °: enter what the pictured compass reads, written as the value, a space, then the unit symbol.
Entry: 100 °
